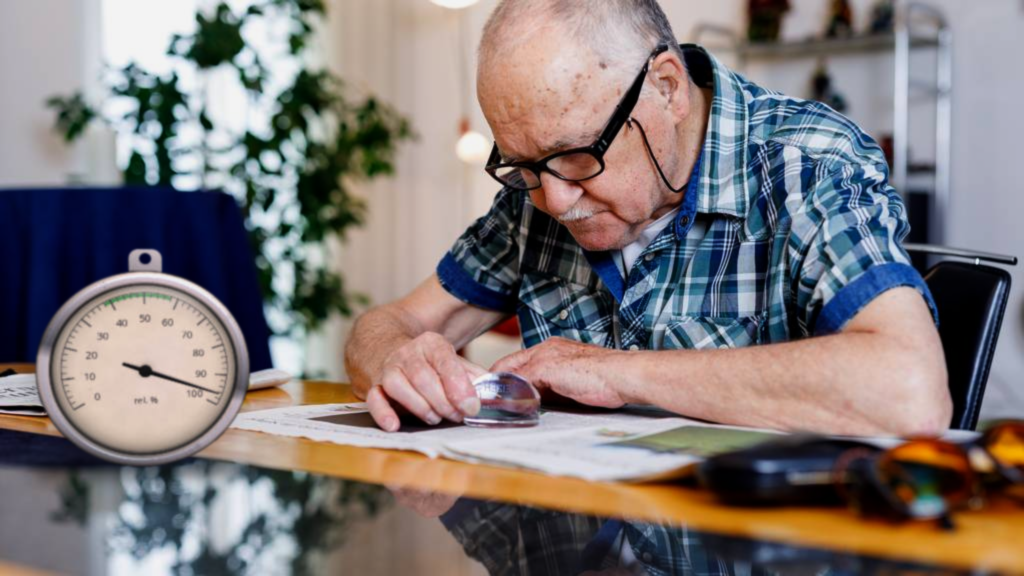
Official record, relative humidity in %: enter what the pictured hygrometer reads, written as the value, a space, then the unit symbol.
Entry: 96 %
